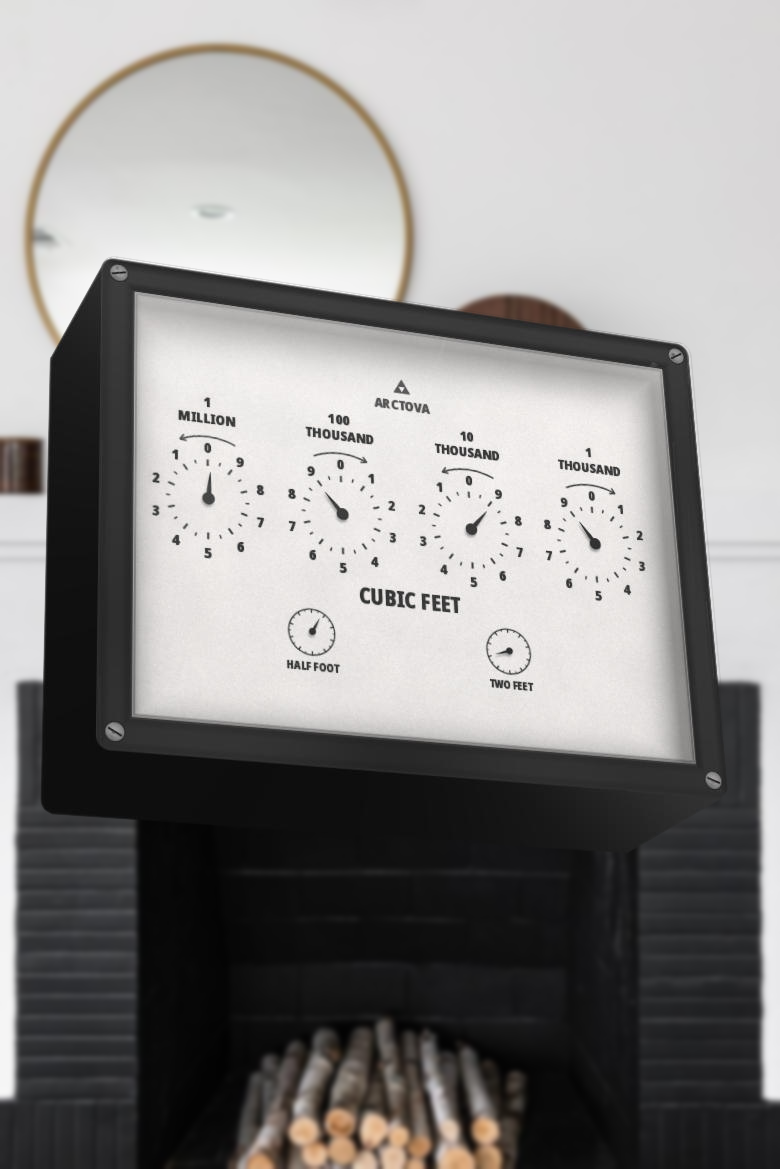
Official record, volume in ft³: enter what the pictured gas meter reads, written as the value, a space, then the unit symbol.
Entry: 988900 ft³
